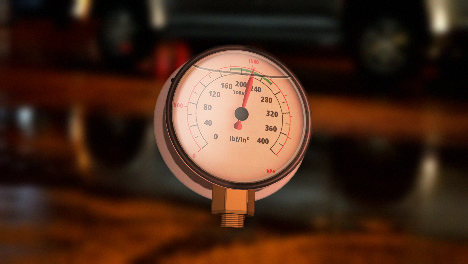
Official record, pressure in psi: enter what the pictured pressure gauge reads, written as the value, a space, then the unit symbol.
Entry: 220 psi
